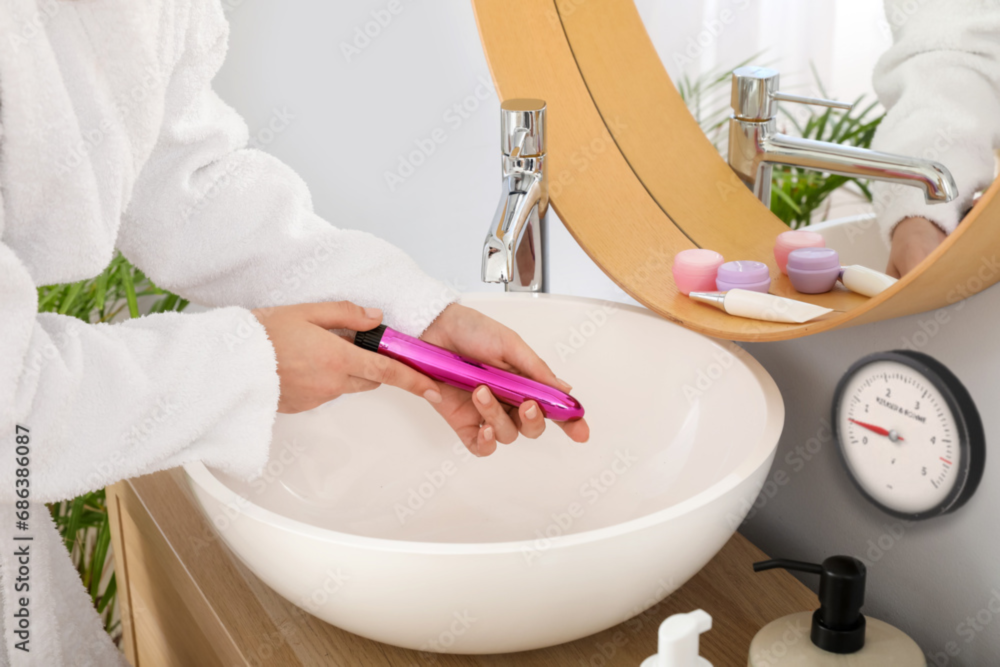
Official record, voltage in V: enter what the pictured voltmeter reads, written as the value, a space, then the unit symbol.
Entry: 0.5 V
